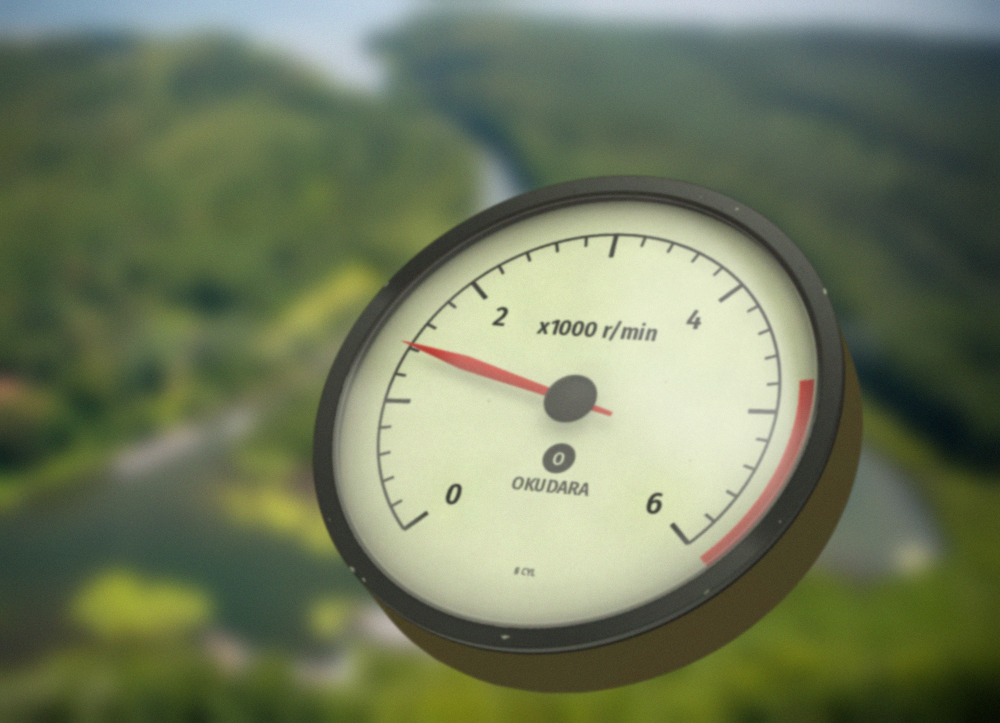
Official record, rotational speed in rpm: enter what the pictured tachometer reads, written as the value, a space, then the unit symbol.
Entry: 1400 rpm
